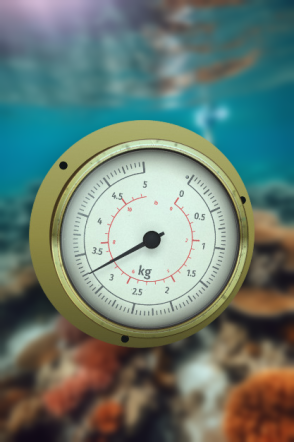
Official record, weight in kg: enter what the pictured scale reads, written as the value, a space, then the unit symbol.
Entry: 3.25 kg
